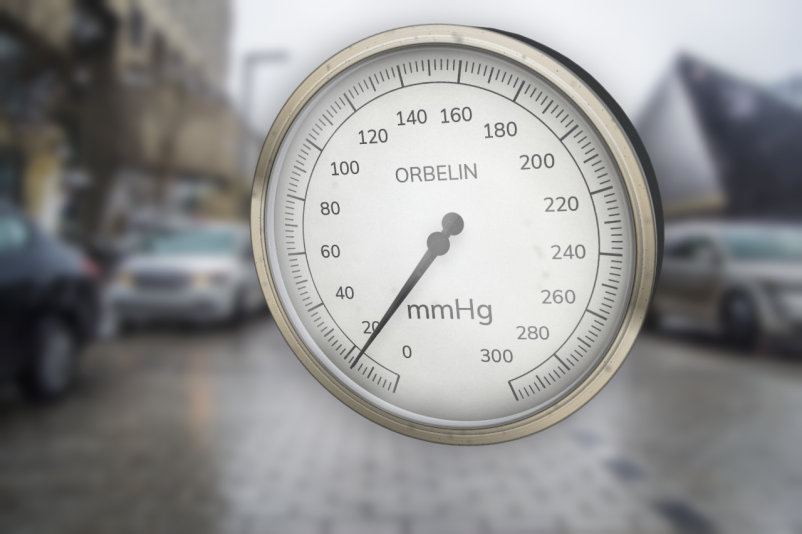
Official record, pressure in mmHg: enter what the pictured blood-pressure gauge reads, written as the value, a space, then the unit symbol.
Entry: 16 mmHg
